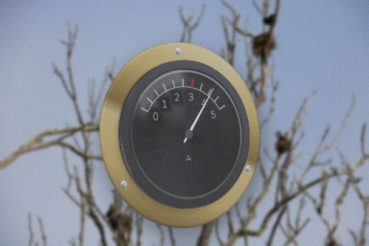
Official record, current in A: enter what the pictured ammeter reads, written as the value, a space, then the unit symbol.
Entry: 4 A
